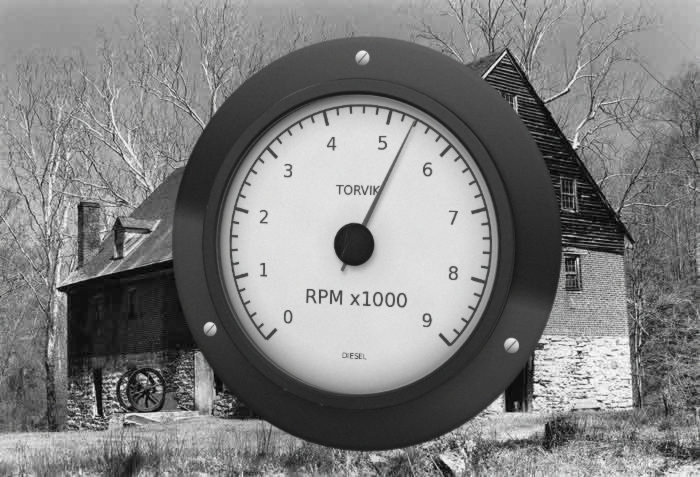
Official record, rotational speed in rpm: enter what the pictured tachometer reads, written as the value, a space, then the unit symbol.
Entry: 5400 rpm
